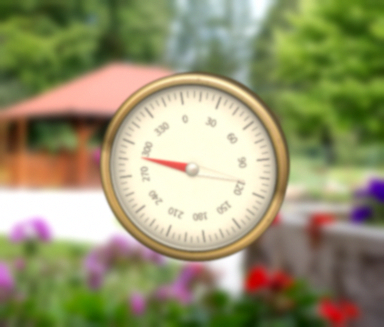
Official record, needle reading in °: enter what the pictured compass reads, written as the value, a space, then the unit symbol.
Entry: 290 °
